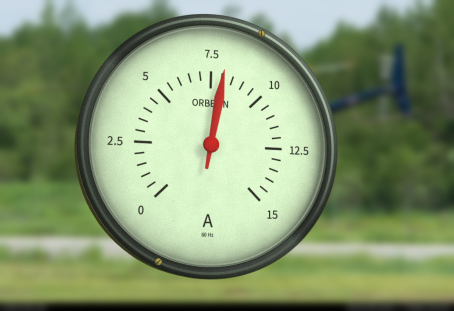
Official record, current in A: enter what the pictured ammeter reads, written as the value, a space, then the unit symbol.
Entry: 8 A
